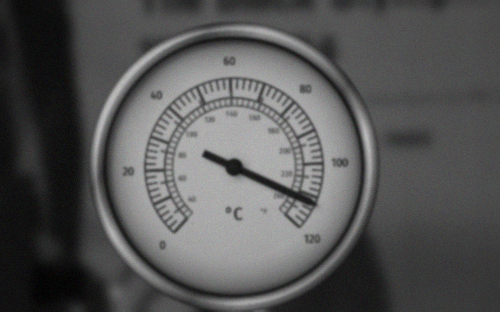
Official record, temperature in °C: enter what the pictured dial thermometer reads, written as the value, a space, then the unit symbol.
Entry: 112 °C
